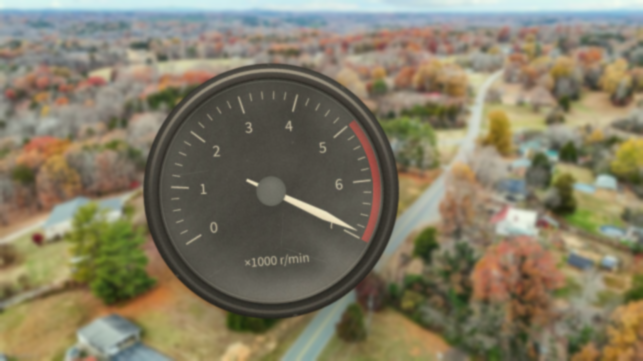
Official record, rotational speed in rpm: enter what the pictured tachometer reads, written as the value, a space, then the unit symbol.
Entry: 6900 rpm
